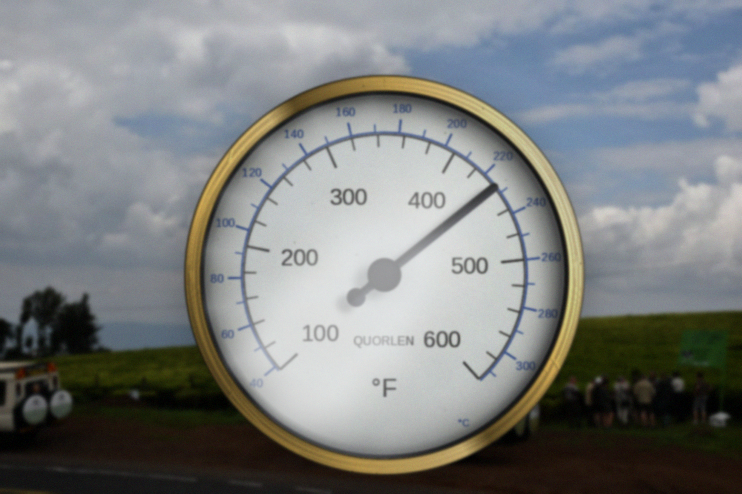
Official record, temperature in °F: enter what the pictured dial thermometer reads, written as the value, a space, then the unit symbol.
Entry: 440 °F
